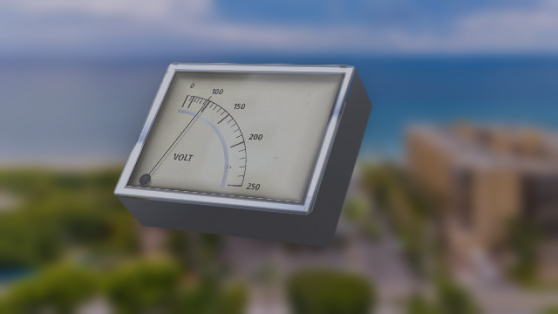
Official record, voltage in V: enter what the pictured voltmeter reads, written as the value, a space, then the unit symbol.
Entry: 100 V
